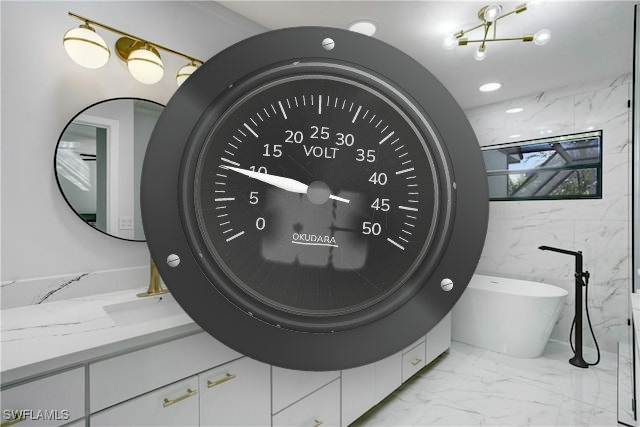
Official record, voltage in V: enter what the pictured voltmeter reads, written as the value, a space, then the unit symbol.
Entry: 9 V
